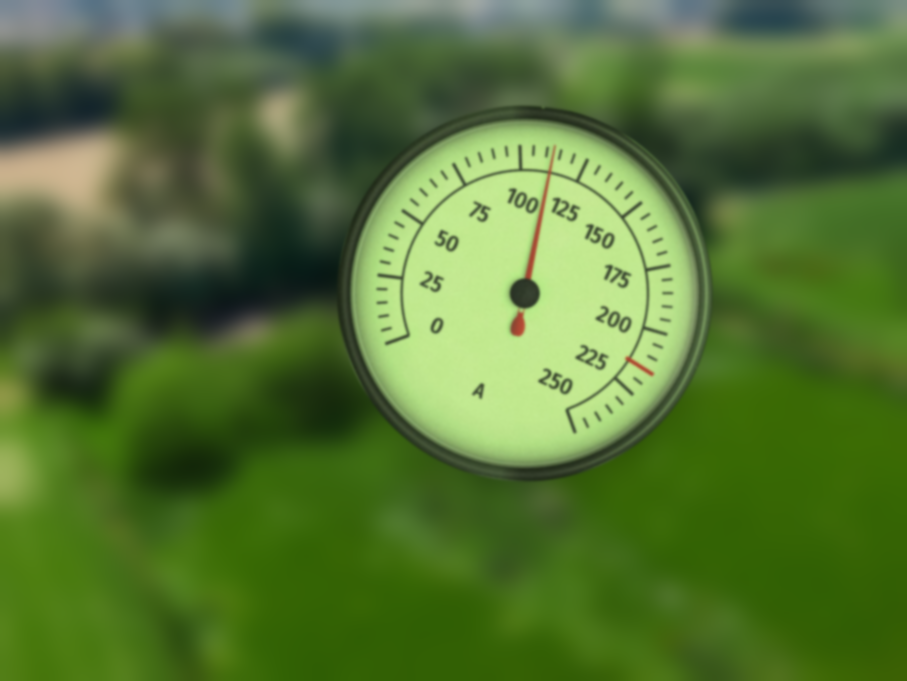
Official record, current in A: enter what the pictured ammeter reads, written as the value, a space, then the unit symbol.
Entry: 112.5 A
